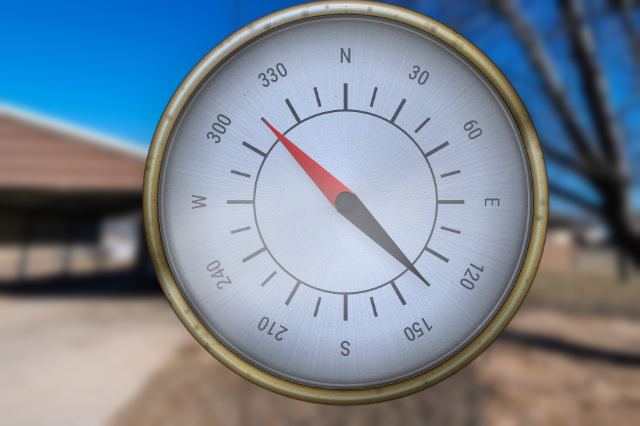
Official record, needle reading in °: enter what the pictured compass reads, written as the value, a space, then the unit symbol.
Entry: 315 °
